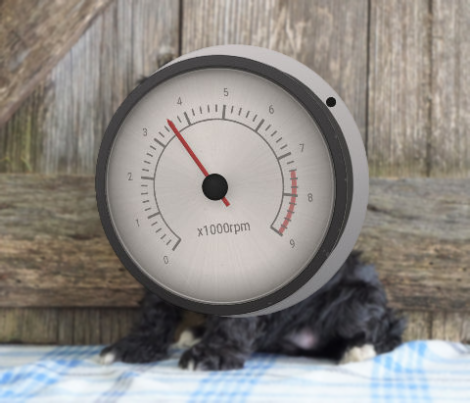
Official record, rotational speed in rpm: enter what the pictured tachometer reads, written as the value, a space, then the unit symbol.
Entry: 3600 rpm
